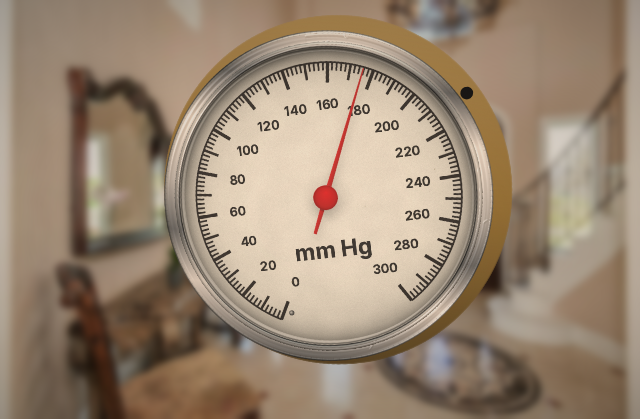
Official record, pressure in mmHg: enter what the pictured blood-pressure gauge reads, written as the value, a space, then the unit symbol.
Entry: 176 mmHg
